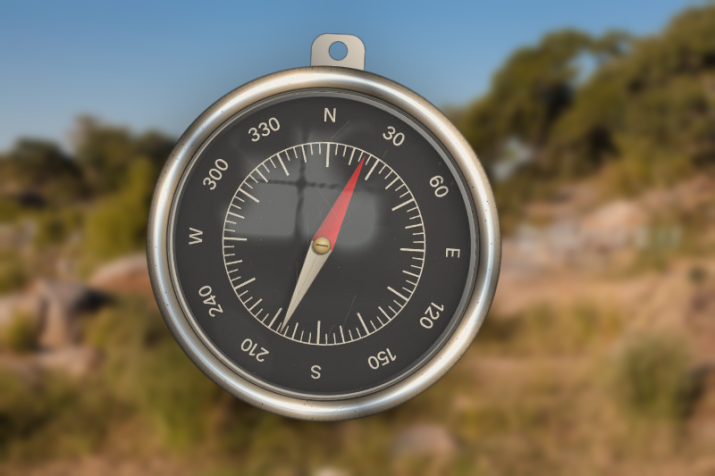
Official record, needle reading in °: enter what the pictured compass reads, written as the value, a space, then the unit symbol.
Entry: 22.5 °
